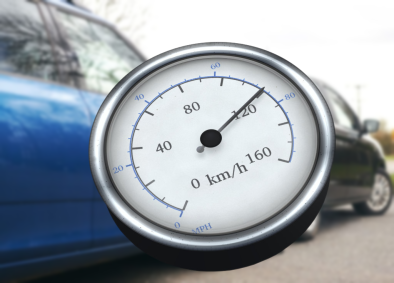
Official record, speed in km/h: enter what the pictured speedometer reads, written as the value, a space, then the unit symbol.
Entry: 120 km/h
